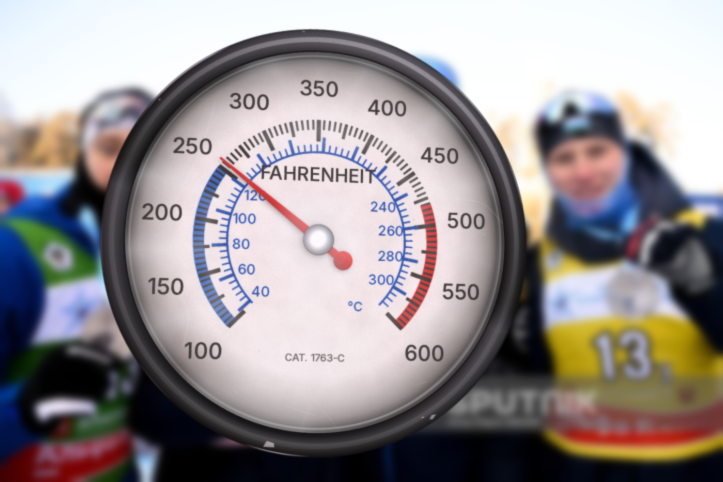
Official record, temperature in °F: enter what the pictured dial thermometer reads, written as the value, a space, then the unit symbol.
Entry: 255 °F
